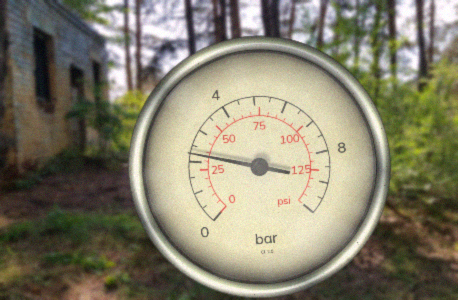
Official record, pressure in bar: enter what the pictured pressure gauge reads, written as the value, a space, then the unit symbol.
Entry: 2.25 bar
